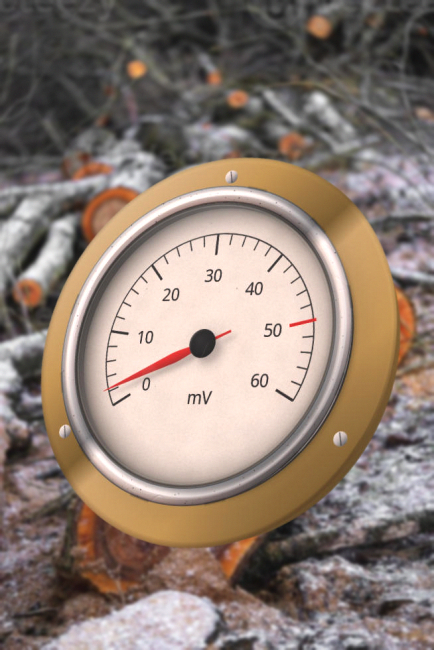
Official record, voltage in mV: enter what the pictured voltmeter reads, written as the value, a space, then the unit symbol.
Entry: 2 mV
